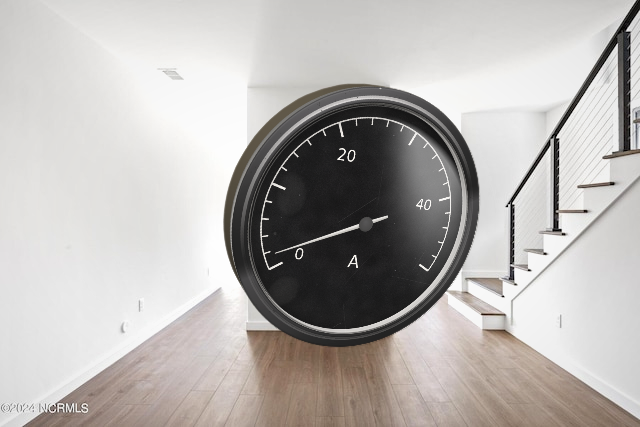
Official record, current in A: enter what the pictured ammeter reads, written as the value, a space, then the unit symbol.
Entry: 2 A
